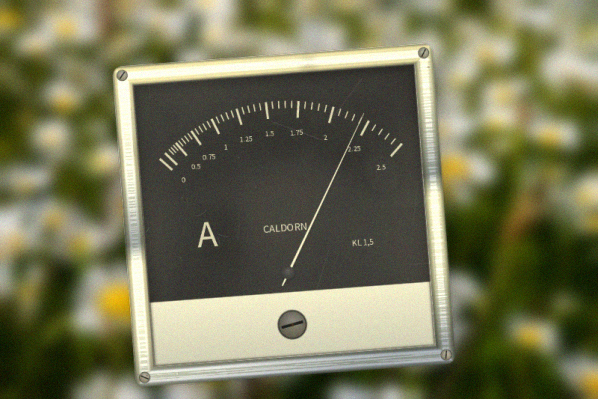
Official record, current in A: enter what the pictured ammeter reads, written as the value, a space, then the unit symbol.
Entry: 2.2 A
